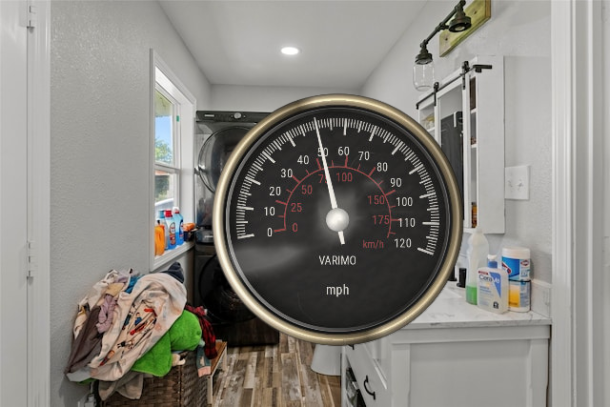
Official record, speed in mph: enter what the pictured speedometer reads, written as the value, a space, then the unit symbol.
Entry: 50 mph
